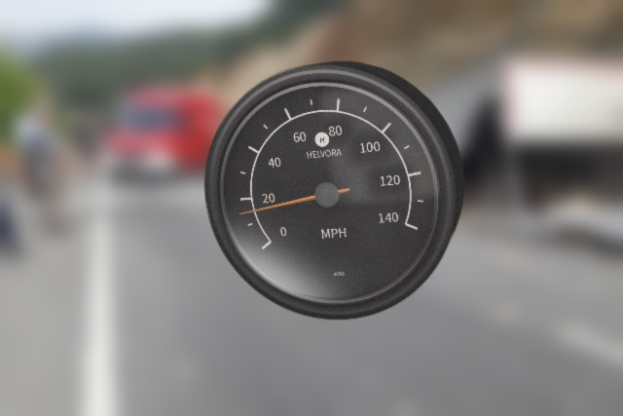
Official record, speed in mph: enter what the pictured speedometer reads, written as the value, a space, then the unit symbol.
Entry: 15 mph
